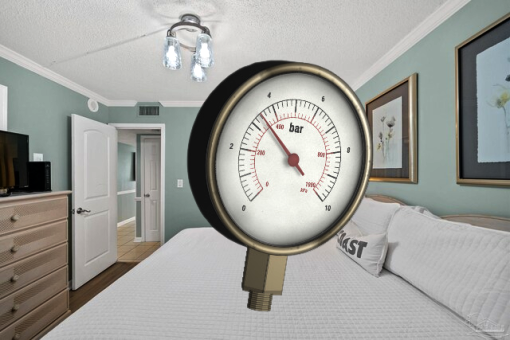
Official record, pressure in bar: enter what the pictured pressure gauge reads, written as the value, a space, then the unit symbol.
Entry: 3.4 bar
